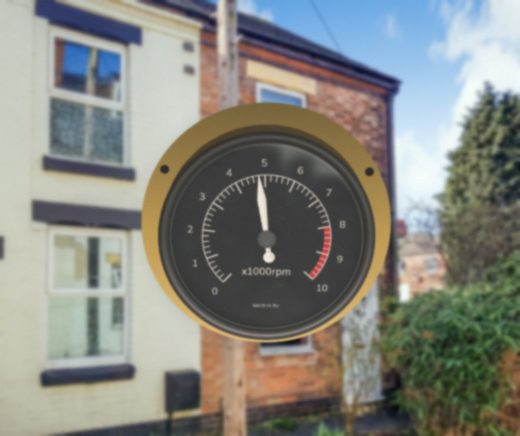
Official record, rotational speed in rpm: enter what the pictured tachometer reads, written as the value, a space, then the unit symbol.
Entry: 4800 rpm
